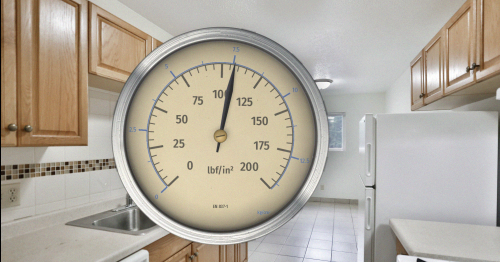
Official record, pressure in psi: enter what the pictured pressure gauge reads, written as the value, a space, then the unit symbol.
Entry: 107.5 psi
